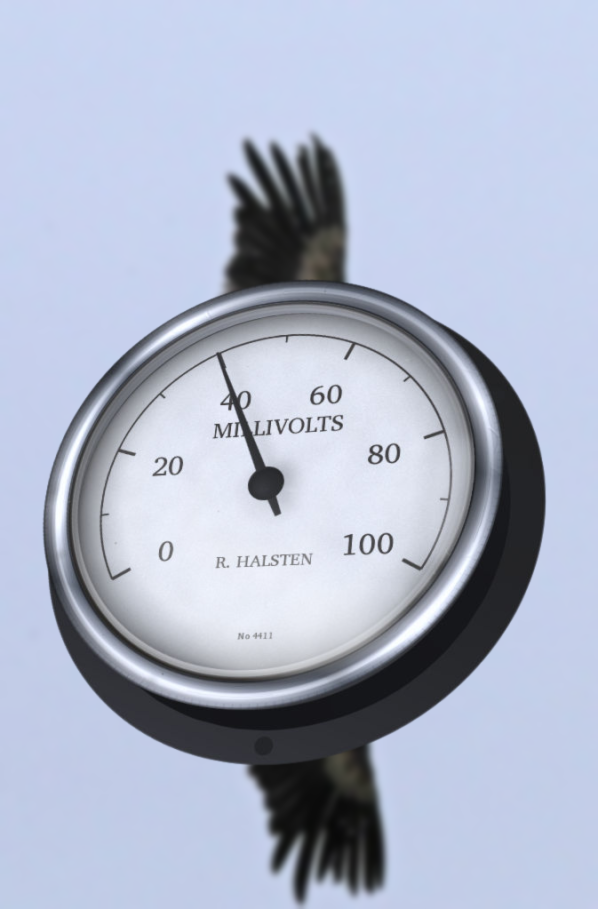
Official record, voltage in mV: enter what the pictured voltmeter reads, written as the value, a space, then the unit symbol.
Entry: 40 mV
